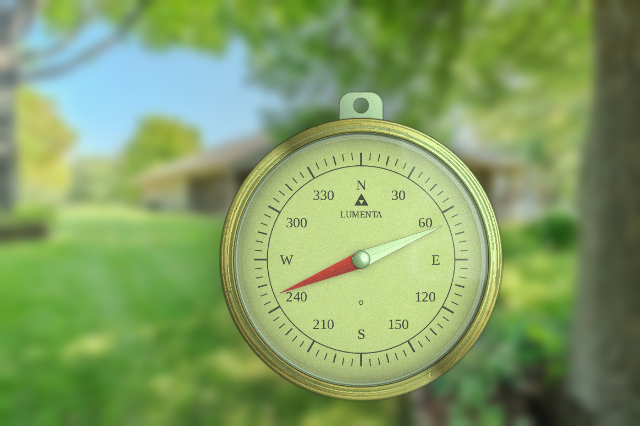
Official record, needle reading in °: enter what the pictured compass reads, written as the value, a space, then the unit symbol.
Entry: 247.5 °
